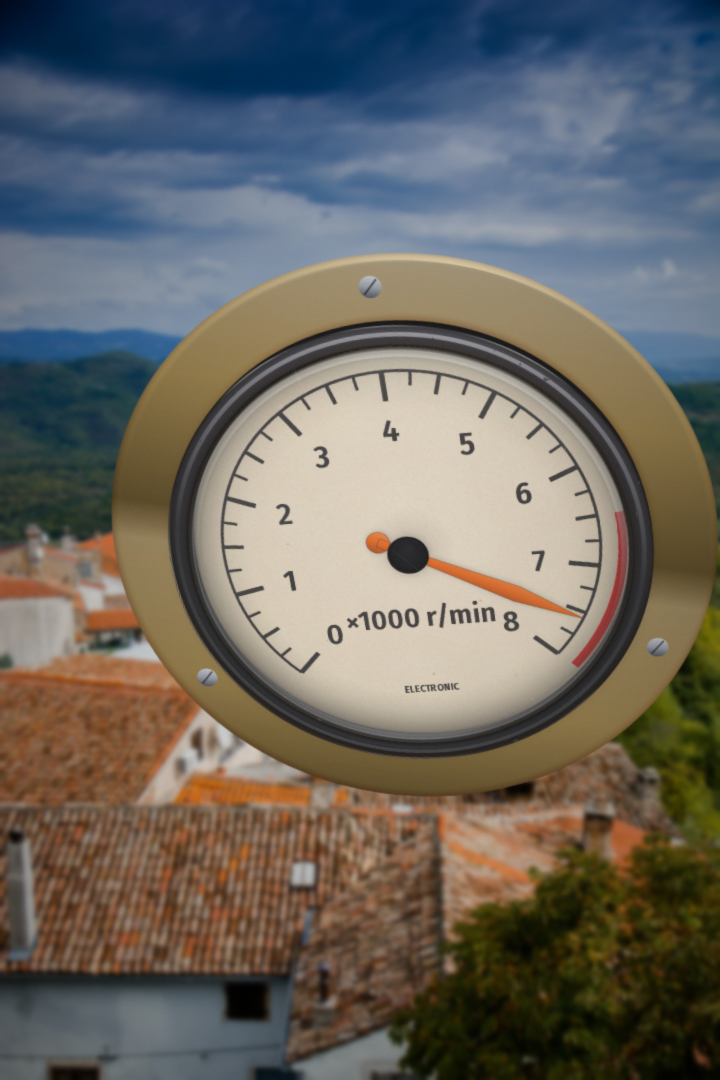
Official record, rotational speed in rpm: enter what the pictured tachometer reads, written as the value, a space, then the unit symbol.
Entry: 7500 rpm
